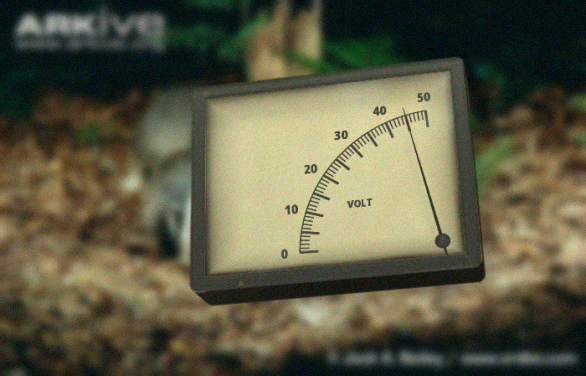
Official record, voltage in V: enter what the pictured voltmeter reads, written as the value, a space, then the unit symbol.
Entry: 45 V
